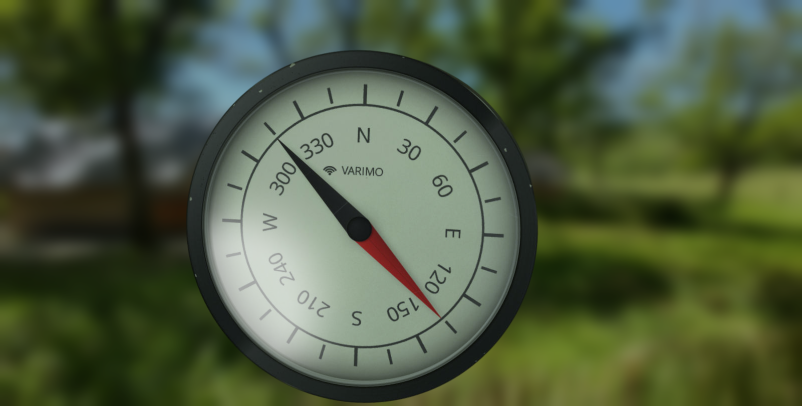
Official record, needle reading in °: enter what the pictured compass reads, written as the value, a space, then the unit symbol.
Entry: 135 °
